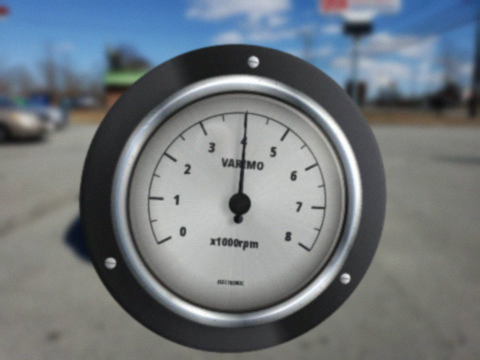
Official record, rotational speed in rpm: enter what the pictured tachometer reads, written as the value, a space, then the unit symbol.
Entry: 4000 rpm
